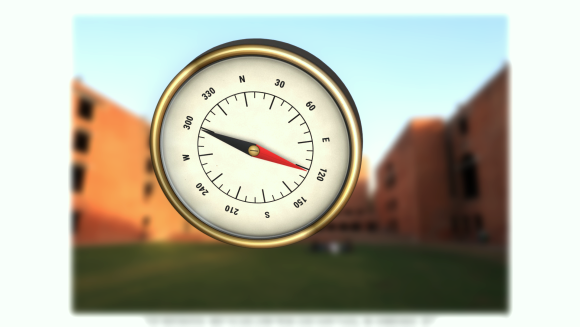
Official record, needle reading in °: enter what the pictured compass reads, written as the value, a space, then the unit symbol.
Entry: 120 °
